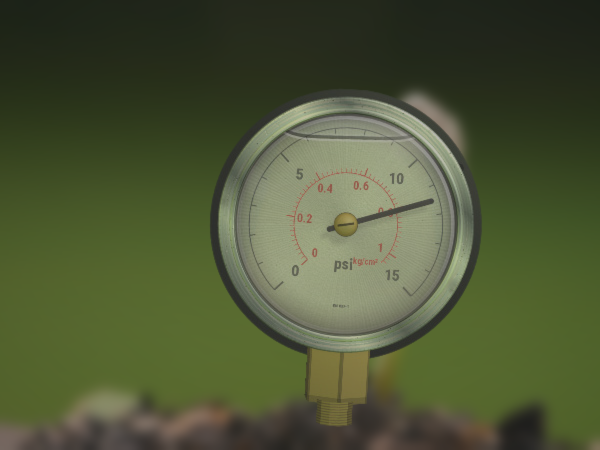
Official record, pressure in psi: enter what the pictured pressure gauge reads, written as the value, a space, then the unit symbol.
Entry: 11.5 psi
